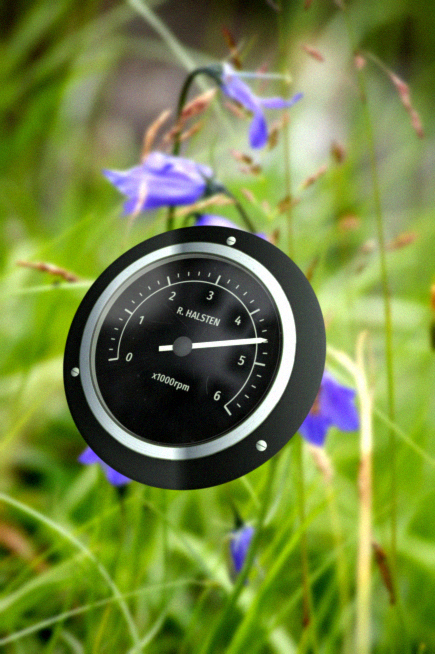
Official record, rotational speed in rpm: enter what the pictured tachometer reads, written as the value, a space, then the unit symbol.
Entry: 4600 rpm
